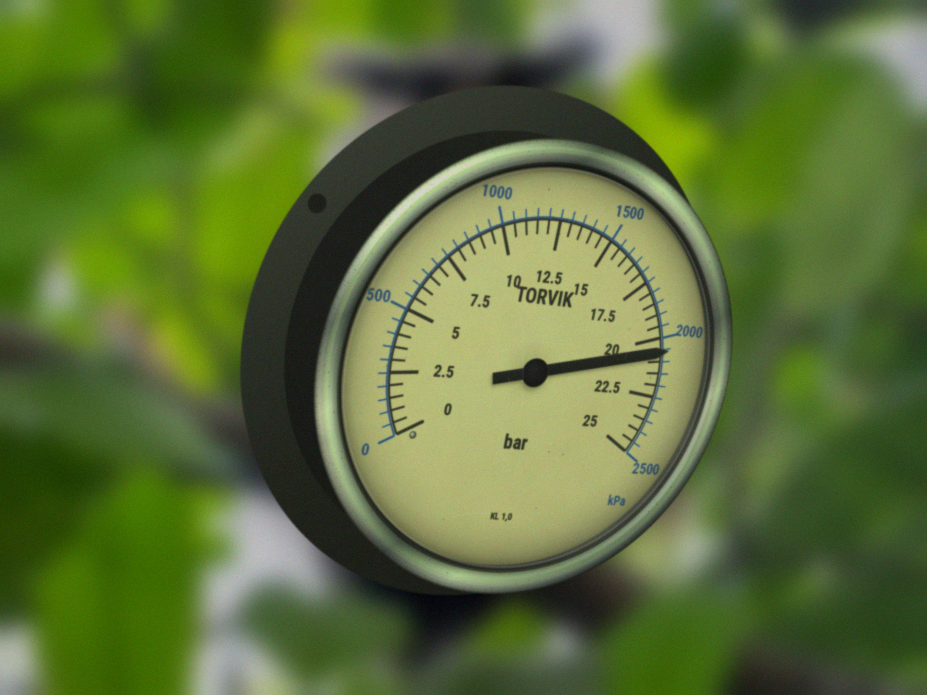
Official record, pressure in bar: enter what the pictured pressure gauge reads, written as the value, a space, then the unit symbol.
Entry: 20.5 bar
